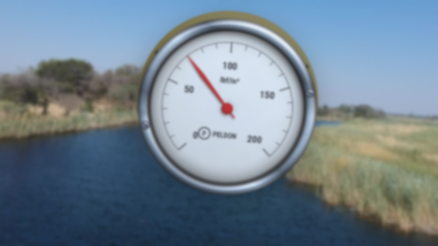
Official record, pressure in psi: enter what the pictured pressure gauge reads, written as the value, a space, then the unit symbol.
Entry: 70 psi
